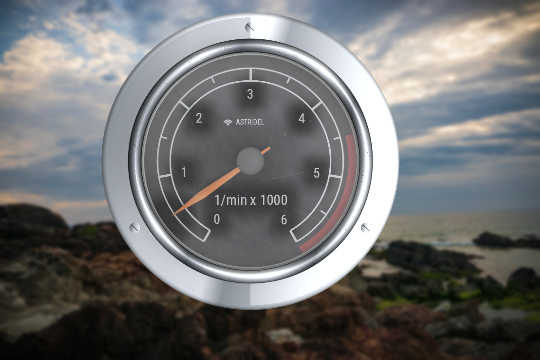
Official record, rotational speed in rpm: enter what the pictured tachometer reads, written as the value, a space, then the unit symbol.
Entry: 500 rpm
